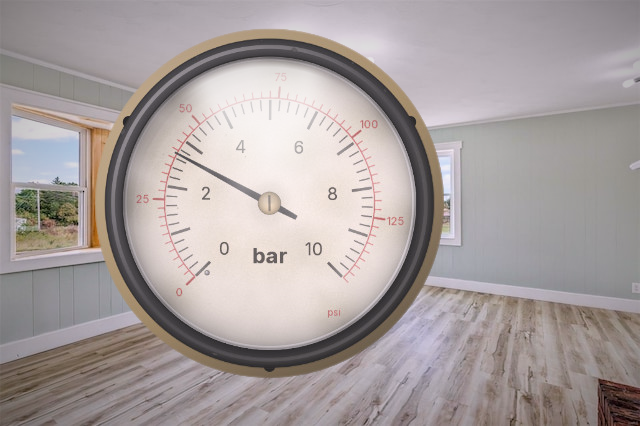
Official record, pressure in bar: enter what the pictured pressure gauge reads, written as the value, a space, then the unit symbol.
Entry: 2.7 bar
